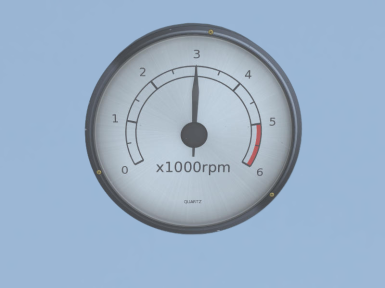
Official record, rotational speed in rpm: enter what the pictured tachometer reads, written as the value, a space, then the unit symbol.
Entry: 3000 rpm
